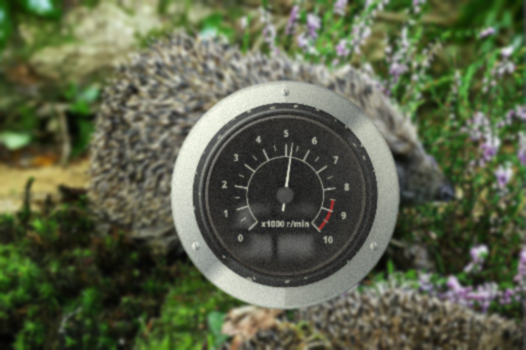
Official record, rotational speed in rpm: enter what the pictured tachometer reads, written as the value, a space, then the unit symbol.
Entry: 5250 rpm
